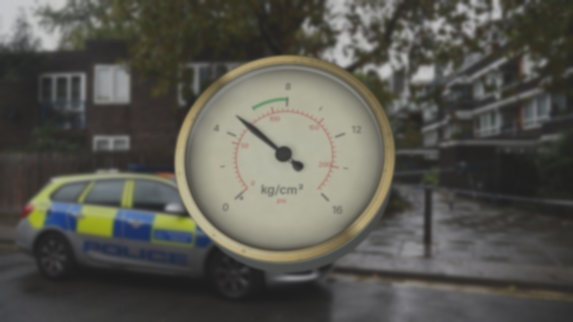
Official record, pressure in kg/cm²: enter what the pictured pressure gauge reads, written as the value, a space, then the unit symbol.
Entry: 5 kg/cm²
